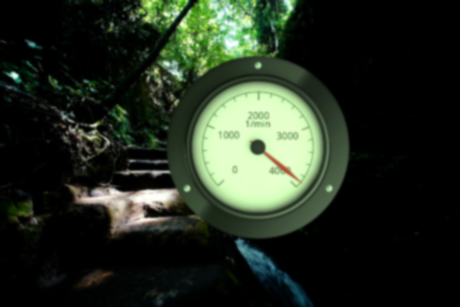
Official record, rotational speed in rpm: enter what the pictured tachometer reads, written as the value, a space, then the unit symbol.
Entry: 3900 rpm
